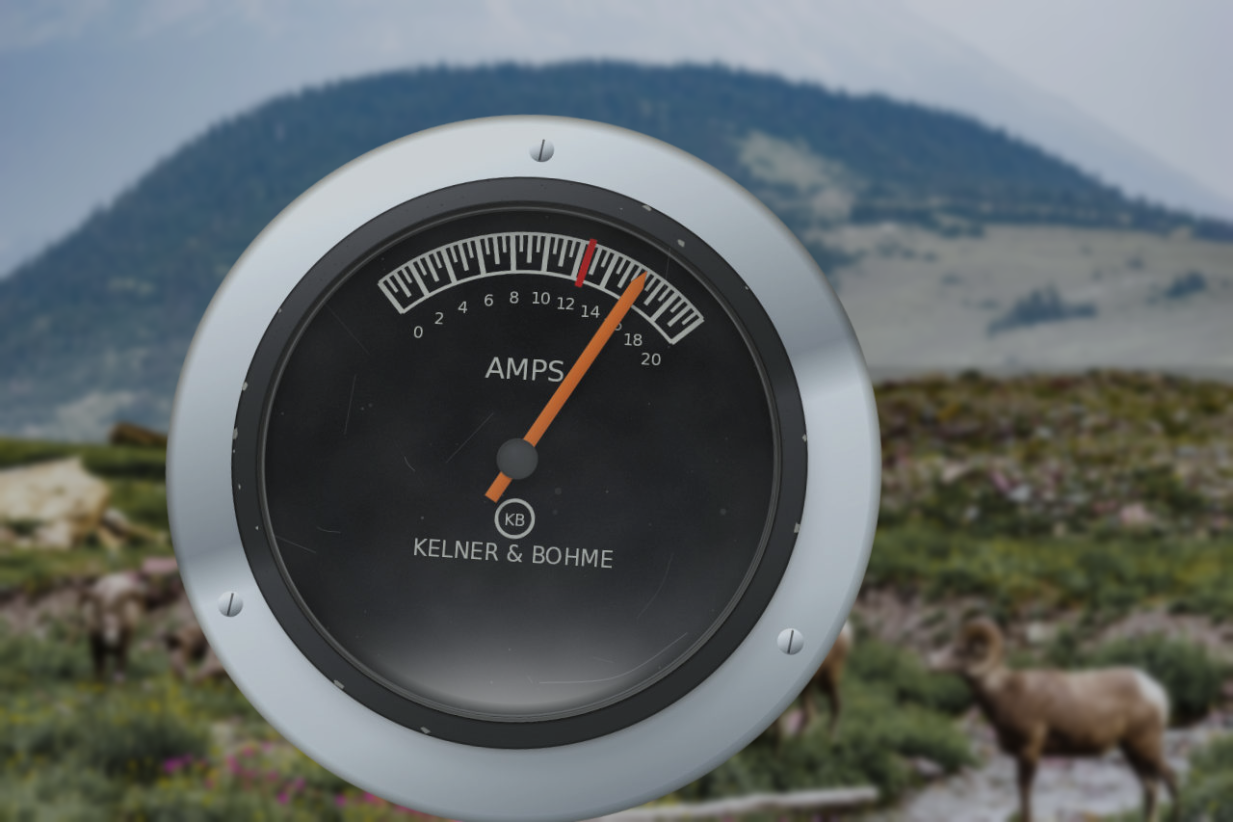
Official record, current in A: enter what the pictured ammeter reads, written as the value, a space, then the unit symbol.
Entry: 16 A
